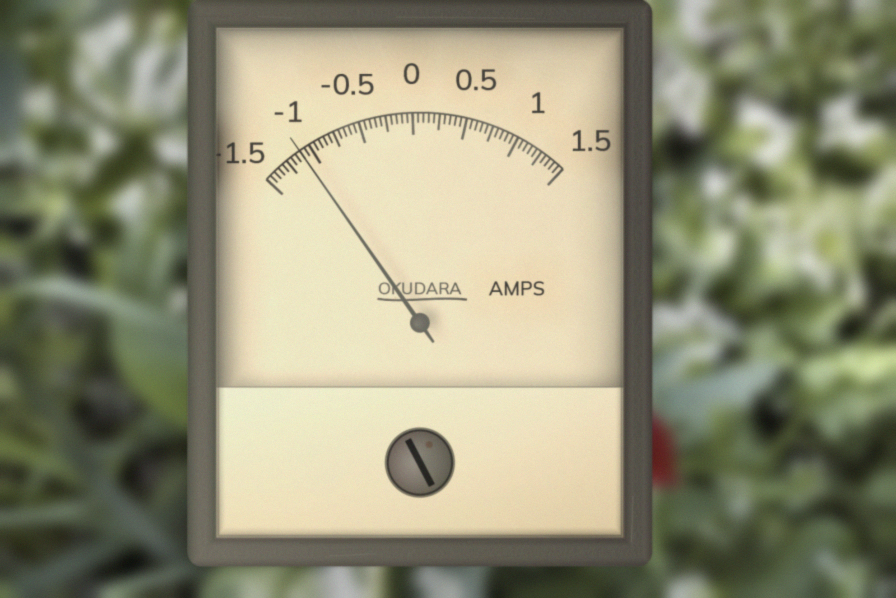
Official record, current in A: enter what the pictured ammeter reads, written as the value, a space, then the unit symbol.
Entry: -1.1 A
